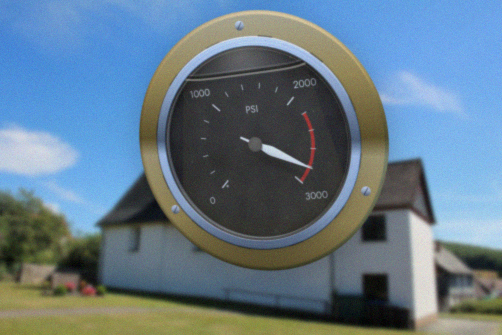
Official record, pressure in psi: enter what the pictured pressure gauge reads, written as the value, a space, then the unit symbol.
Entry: 2800 psi
